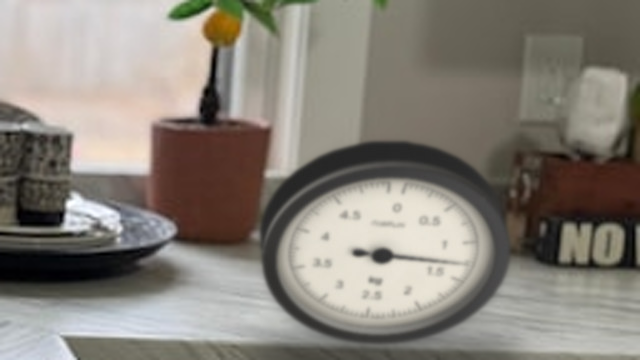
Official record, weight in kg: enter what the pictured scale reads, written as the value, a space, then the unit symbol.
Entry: 1.25 kg
